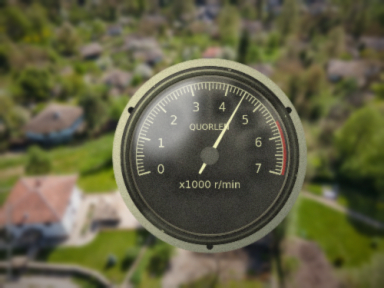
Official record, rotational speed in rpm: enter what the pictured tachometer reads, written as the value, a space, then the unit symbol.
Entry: 4500 rpm
